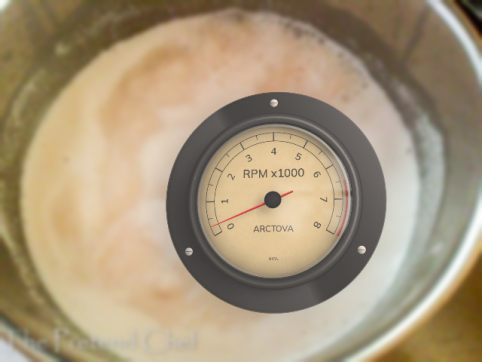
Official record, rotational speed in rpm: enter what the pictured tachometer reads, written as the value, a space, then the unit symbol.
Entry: 250 rpm
